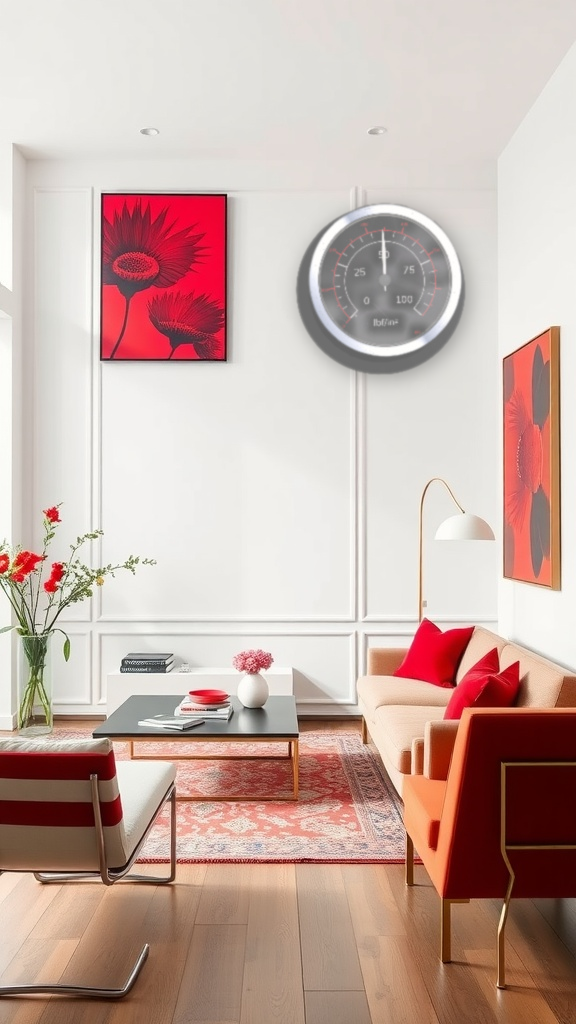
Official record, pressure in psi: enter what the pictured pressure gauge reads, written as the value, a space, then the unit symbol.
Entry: 50 psi
